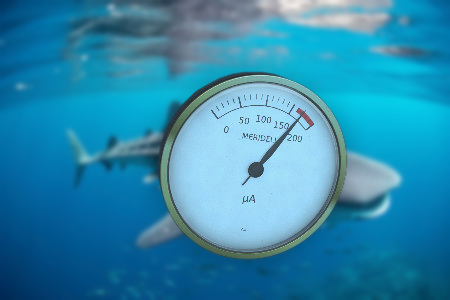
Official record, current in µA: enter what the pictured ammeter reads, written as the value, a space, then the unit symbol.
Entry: 170 µA
